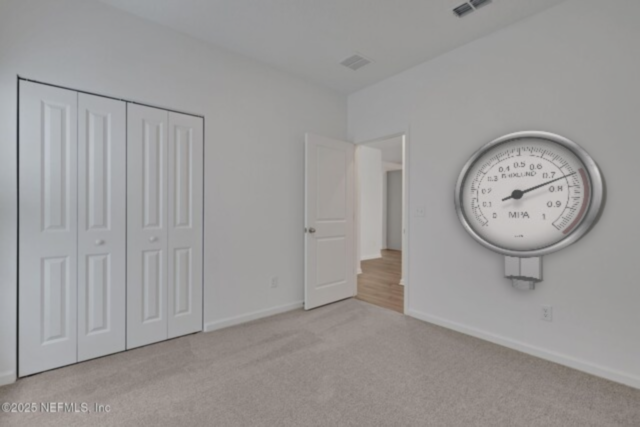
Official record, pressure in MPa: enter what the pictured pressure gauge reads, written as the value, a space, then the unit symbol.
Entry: 0.75 MPa
